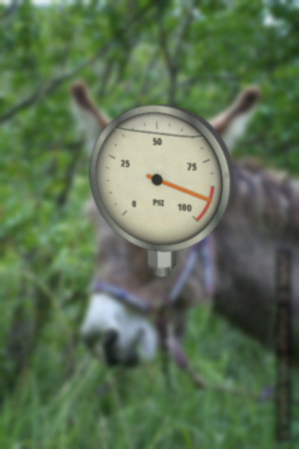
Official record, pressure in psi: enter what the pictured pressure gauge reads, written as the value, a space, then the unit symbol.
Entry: 90 psi
